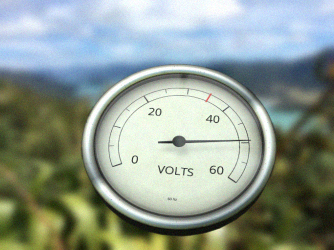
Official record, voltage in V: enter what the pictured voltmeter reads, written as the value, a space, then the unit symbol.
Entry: 50 V
